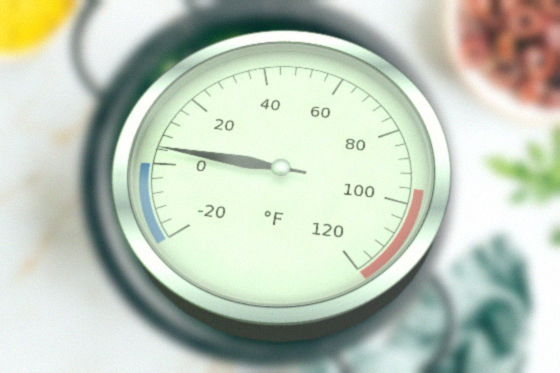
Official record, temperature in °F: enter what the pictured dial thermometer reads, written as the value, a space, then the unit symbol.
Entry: 4 °F
